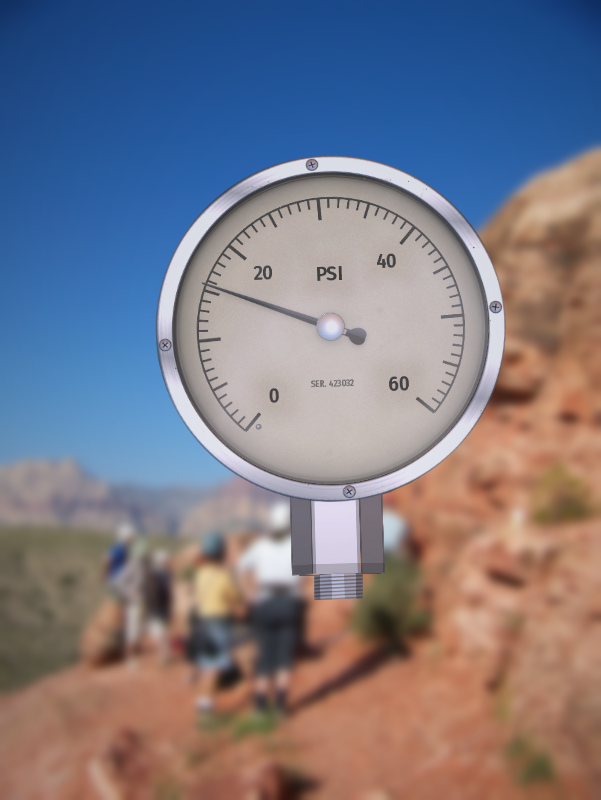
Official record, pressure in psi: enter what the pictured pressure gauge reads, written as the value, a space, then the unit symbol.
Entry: 15.5 psi
